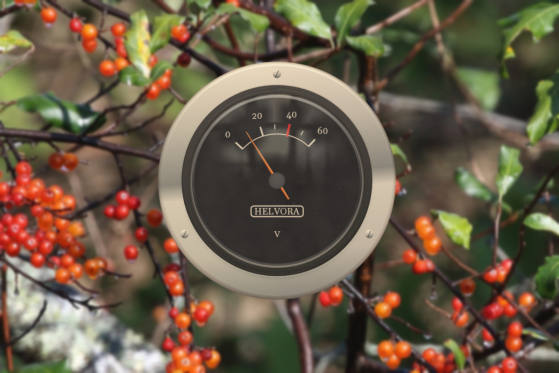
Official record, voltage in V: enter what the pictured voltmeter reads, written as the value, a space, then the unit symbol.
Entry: 10 V
